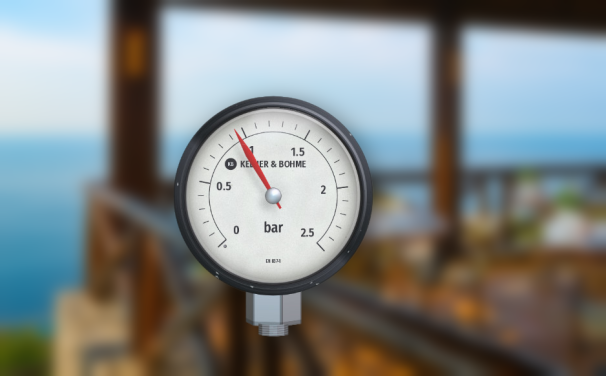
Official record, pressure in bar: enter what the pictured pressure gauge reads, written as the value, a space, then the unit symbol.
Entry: 0.95 bar
